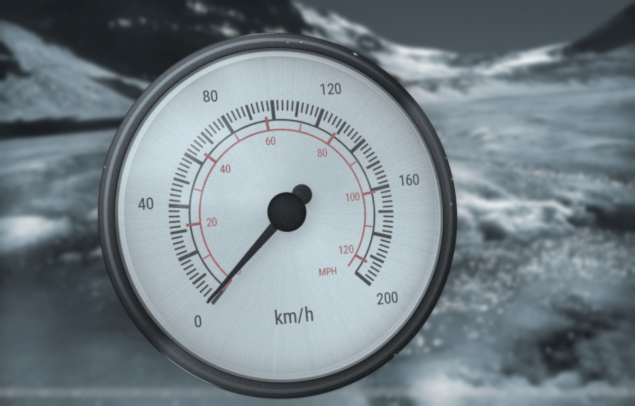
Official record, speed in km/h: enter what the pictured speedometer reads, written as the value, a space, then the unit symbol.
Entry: 2 km/h
